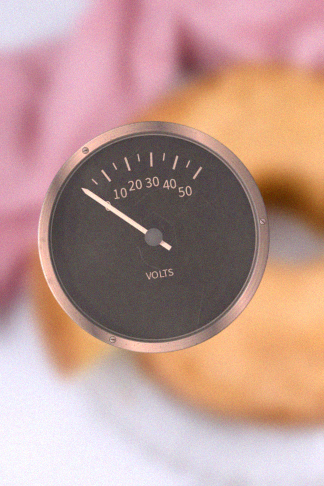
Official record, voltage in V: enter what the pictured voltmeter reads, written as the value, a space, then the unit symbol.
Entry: 0 V
